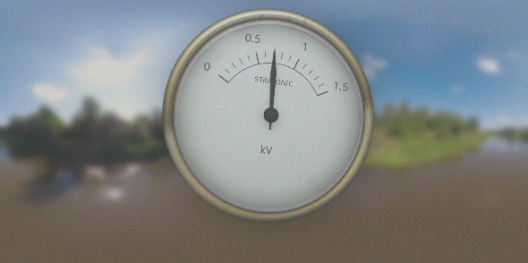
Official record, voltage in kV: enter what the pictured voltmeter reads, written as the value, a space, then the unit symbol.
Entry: 0.7 kV
